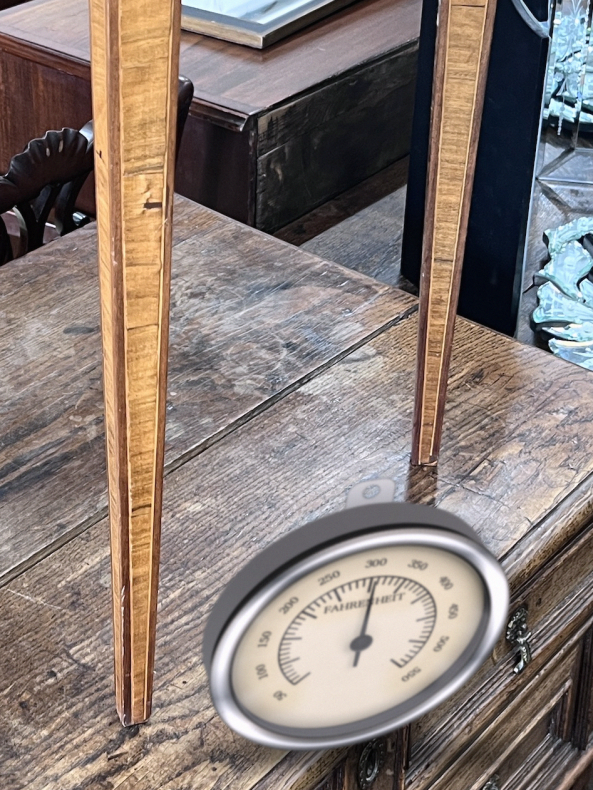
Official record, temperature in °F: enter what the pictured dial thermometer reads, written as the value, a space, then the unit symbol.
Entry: 300 °F
